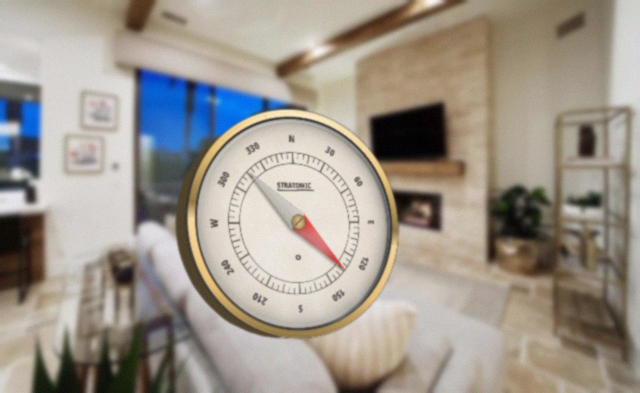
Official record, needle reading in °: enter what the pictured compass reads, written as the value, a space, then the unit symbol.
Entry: 135 °
